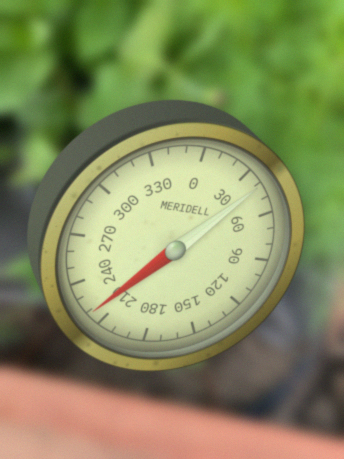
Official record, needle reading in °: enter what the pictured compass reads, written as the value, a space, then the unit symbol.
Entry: 220 °
